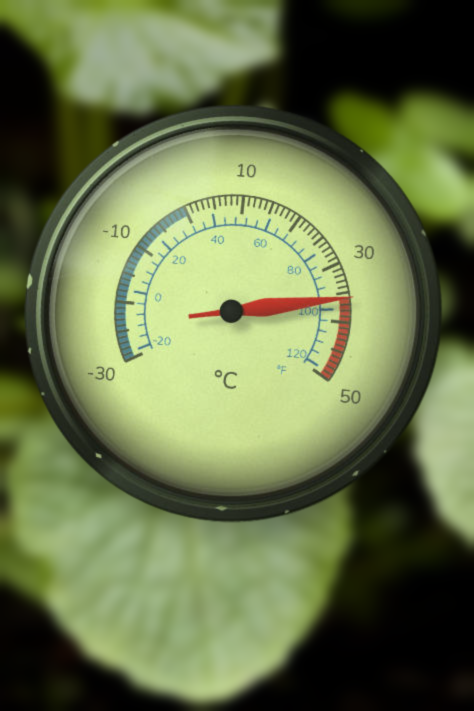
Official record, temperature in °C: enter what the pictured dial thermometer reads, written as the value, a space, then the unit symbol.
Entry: 36 °C
